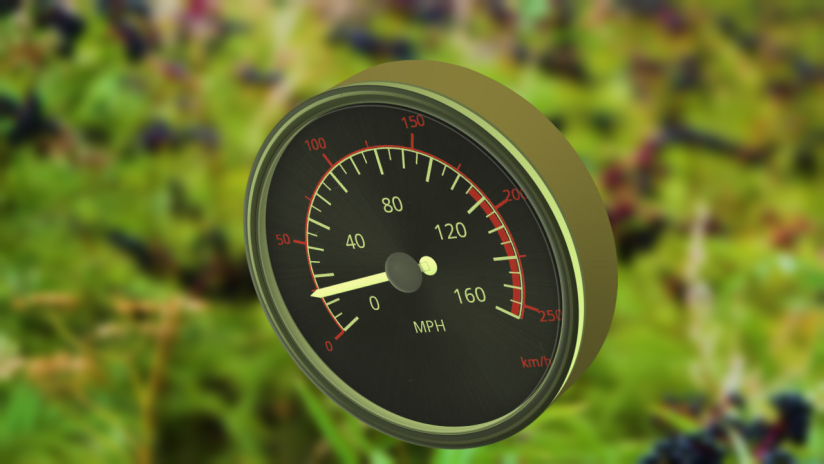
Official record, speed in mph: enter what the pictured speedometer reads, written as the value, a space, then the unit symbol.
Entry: 15 mph
